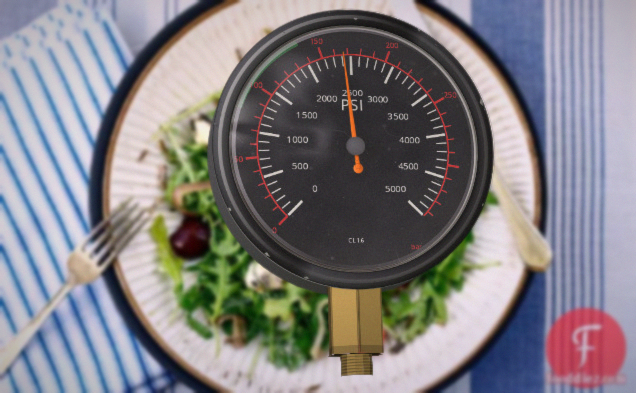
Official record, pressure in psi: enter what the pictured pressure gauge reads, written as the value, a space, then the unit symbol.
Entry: 2400 psi
